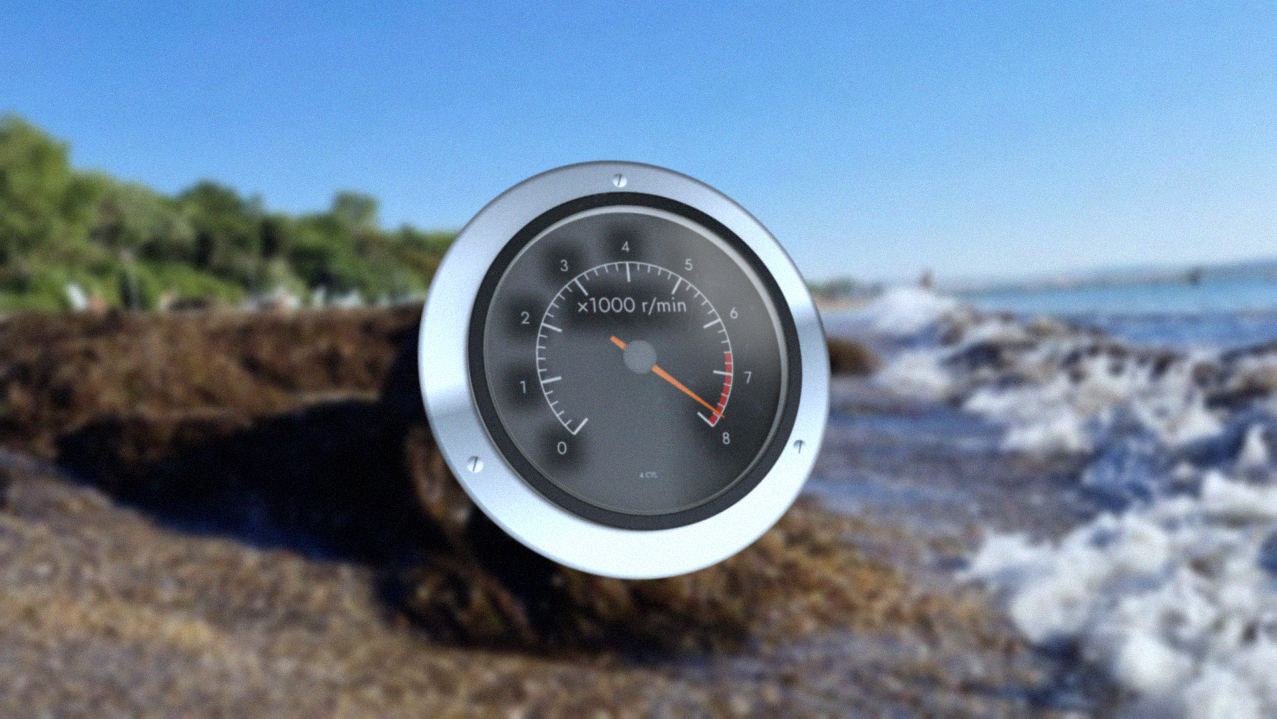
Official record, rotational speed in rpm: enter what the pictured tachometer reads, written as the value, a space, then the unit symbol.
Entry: 7800 rpm
